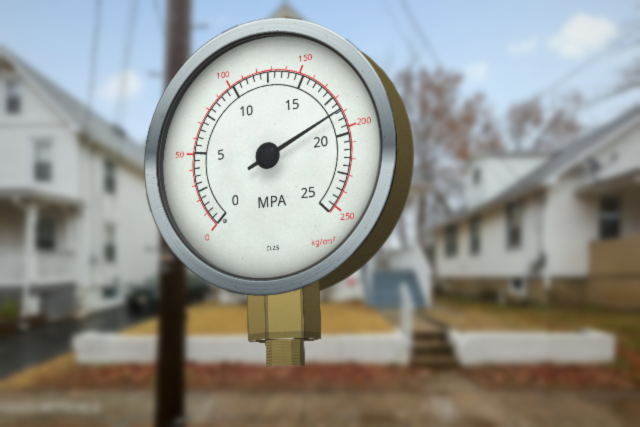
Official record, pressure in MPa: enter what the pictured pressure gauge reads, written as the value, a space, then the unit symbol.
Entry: 18.5 MPa
